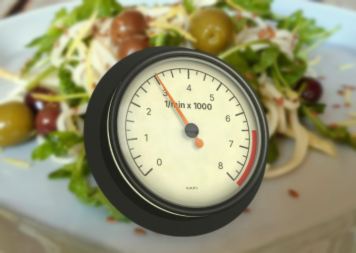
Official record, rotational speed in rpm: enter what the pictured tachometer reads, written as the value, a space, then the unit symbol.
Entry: 3000 rpm
